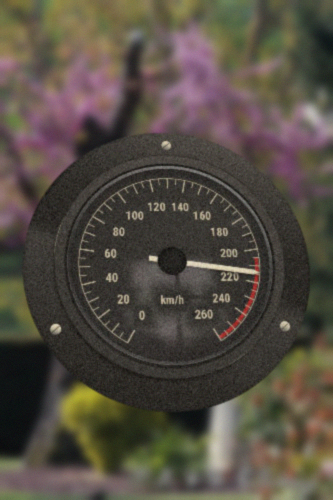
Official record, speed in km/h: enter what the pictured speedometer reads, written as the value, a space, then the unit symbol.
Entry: 215 km/h
